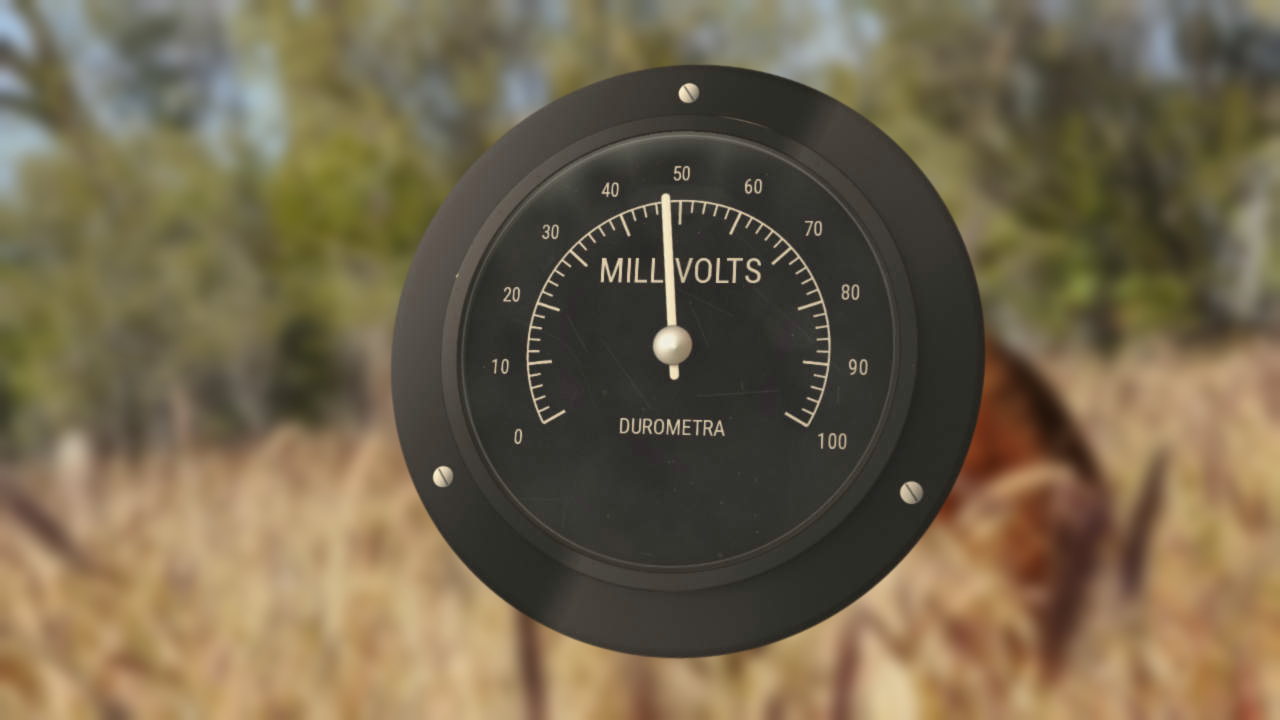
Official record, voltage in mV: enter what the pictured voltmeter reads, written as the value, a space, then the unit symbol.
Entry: 48 mV
